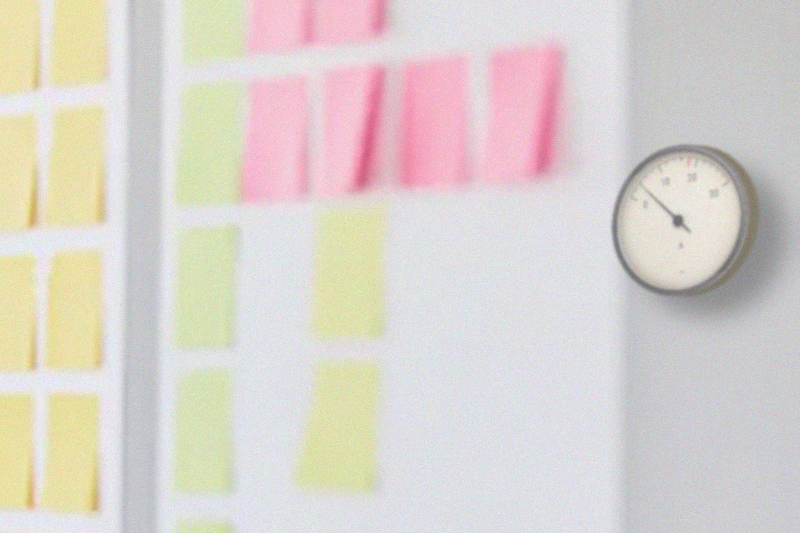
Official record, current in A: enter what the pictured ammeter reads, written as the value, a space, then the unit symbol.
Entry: 4 A
